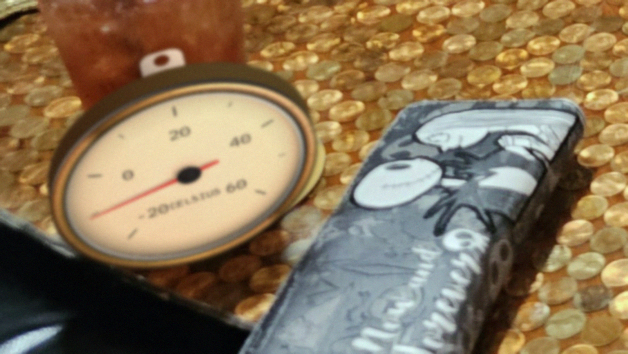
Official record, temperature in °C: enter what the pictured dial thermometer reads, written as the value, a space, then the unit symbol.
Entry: -10 °C
